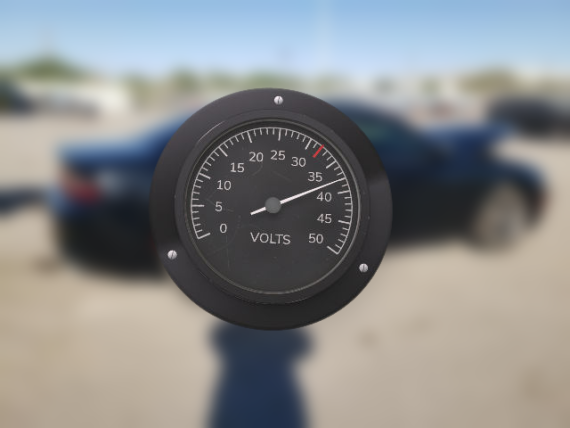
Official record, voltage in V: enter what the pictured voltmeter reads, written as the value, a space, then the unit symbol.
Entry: 38 V
